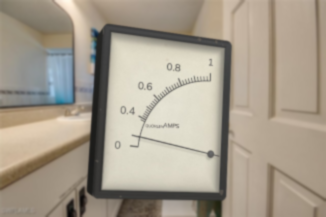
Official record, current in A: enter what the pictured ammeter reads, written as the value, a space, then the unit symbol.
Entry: 0.2 A
